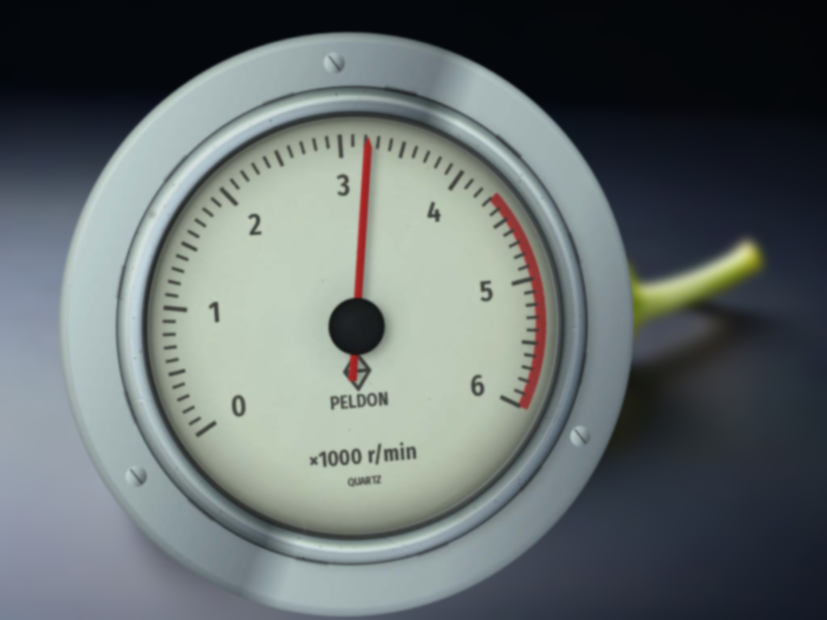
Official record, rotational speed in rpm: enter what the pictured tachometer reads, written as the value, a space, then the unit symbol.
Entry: 3200 rpm
